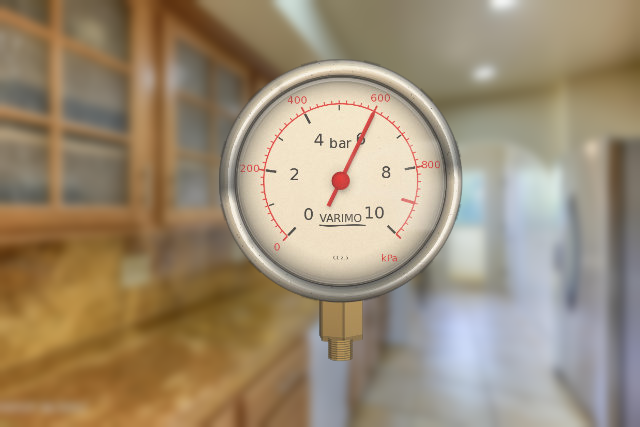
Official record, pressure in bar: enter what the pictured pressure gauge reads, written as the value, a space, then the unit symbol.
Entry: 6 bar
